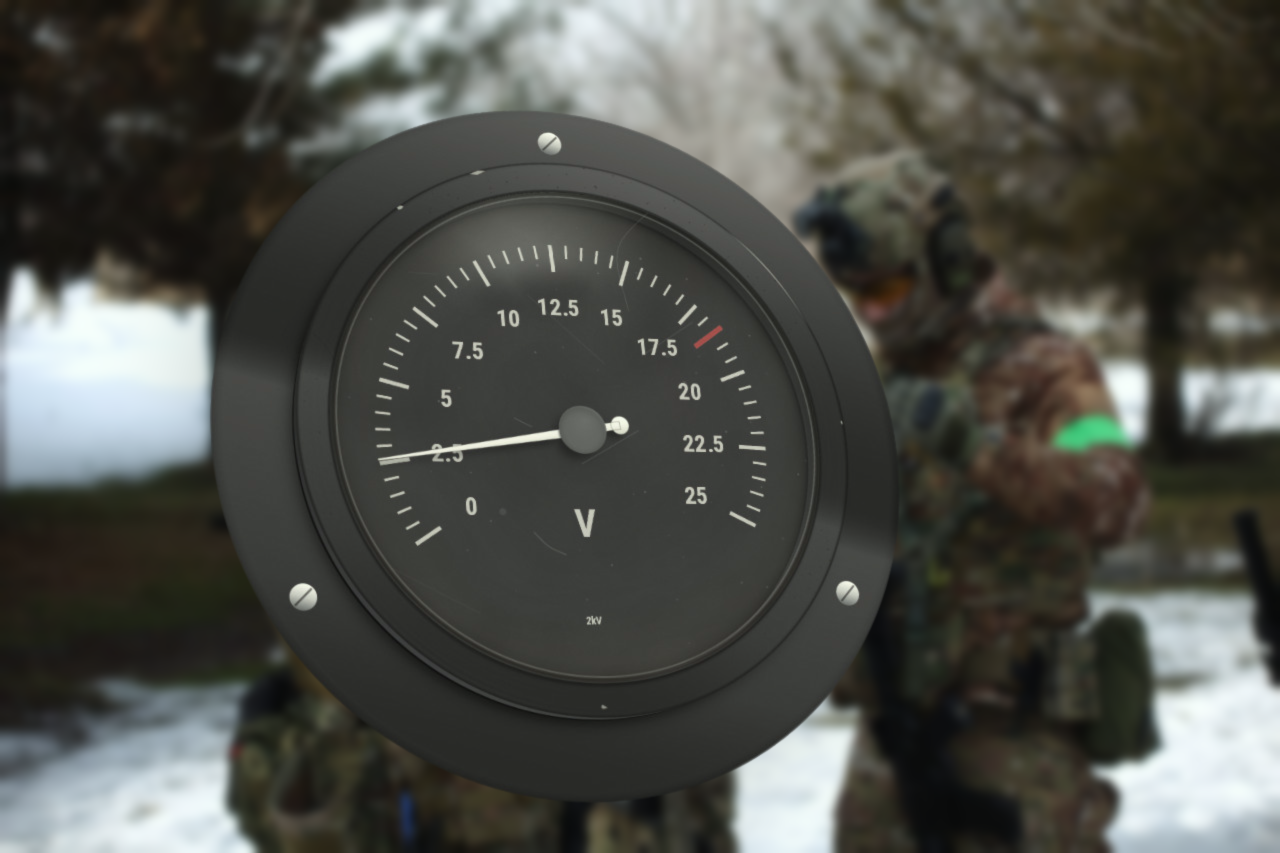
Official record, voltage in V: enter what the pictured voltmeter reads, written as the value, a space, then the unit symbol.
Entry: 2.5 V
